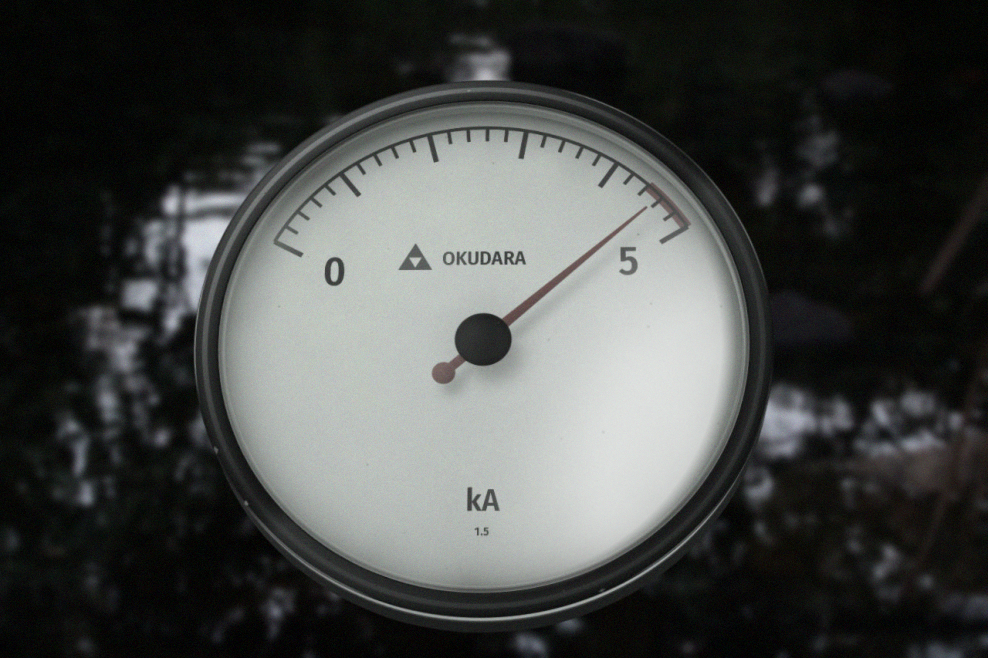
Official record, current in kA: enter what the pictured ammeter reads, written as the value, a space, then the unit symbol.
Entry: 4.6 kA
